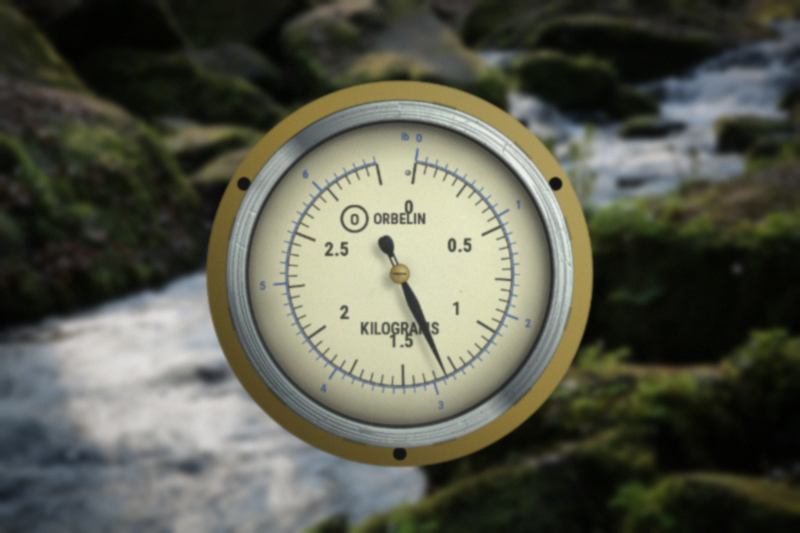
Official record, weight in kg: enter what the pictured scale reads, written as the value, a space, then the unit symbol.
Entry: 1.3 kg
